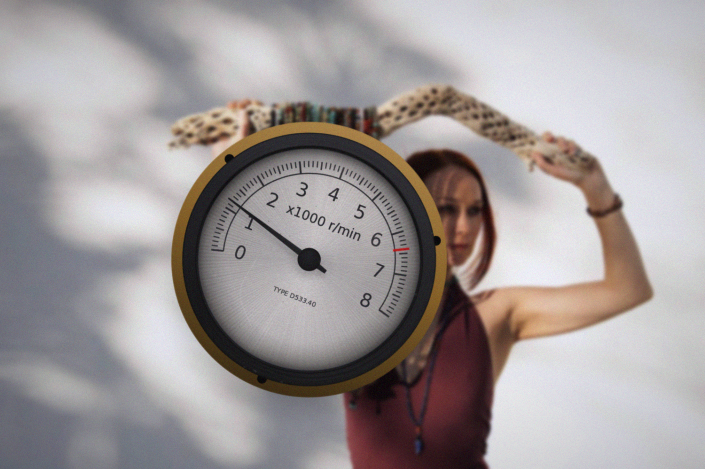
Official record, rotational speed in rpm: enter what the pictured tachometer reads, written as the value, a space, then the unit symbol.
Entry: 1200 rpm
